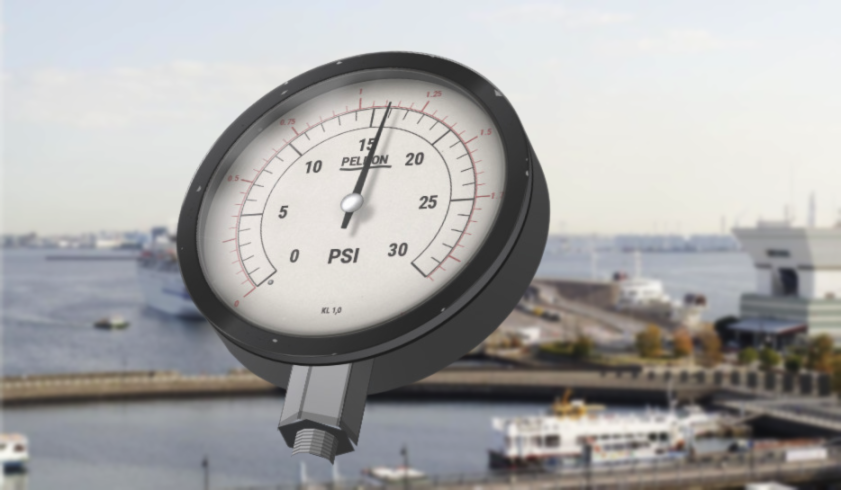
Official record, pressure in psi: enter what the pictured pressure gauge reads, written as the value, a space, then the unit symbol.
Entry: 16 psi
